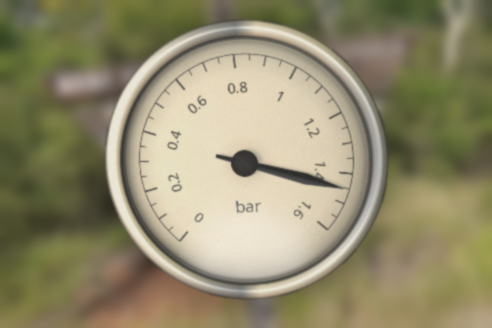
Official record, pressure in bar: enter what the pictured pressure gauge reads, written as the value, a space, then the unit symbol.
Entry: 1.45 bar
